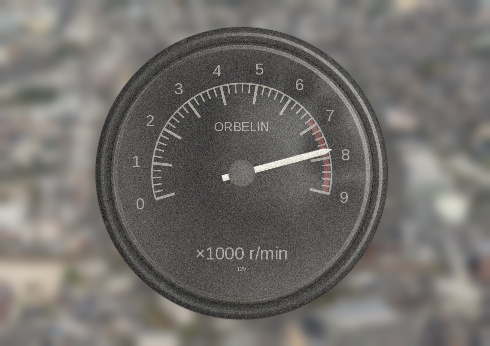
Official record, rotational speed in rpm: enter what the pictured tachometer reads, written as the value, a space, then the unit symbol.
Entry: 7800 rpm
